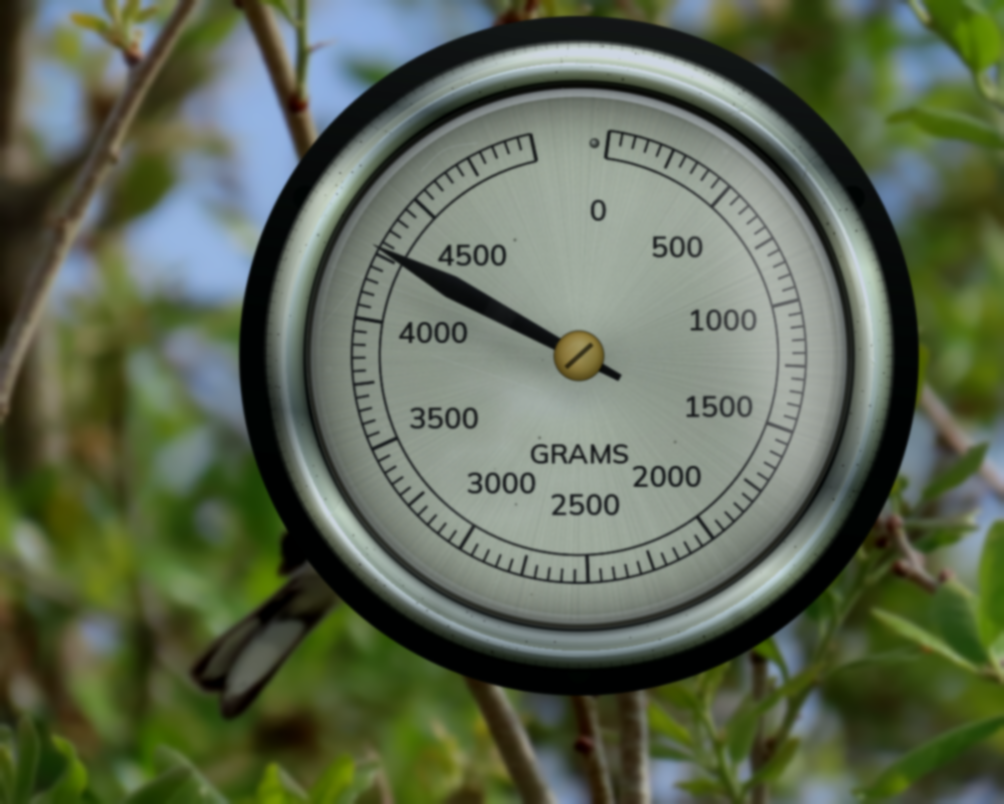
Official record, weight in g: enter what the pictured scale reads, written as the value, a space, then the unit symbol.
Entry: 4275 g
